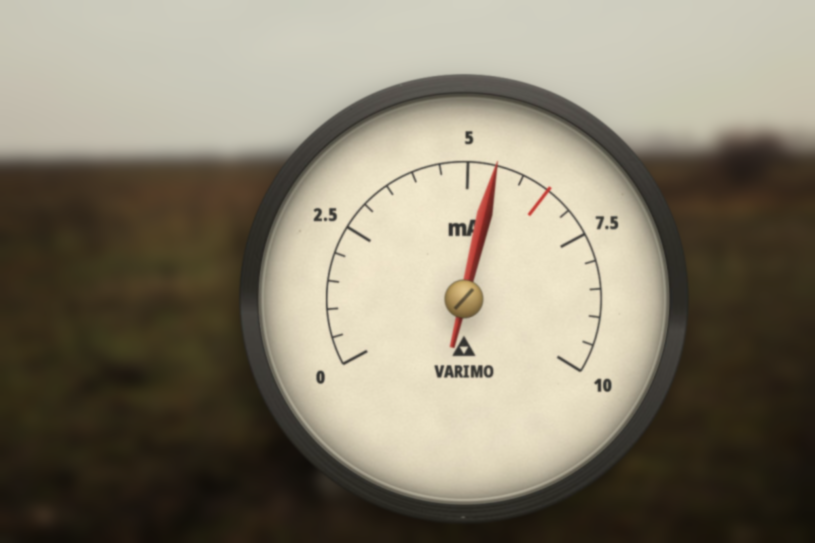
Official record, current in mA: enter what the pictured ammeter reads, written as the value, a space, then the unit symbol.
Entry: 5.5 mA
